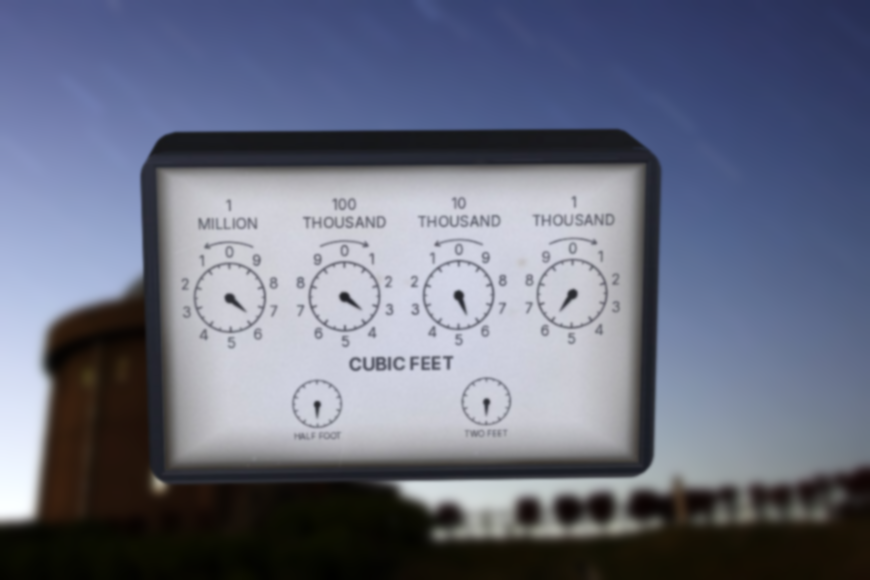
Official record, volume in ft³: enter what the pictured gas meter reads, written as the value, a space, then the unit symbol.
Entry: 635600 ft³
